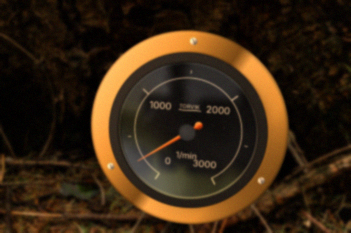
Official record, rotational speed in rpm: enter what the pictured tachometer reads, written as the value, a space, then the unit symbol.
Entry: 250 rpm
